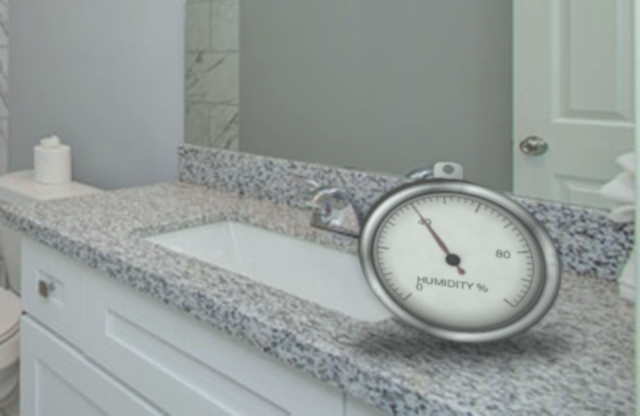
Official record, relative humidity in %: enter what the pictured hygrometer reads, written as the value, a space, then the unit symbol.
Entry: 40 %
